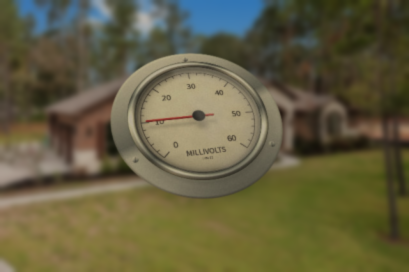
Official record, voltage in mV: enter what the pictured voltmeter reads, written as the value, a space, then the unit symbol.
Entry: 10 mV
